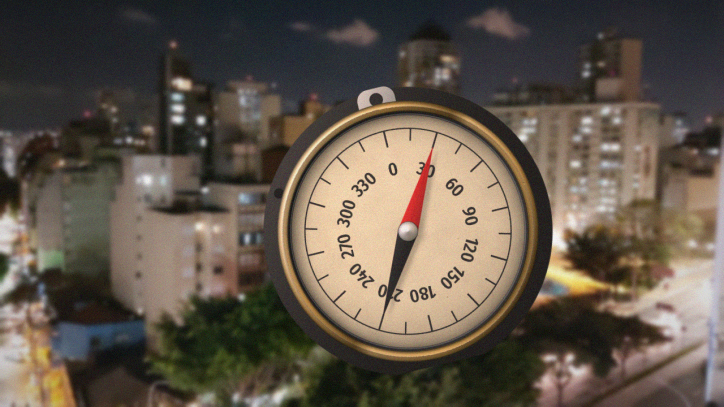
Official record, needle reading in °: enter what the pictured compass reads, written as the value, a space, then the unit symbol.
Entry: 30 °
